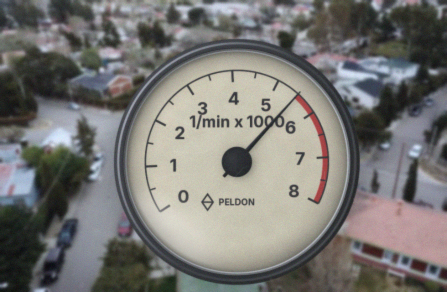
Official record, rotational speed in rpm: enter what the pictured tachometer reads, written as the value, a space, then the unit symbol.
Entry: 5500 rpm
